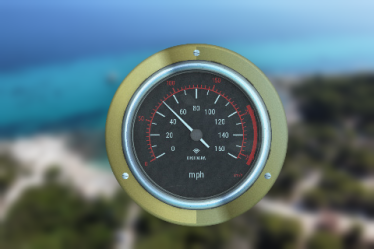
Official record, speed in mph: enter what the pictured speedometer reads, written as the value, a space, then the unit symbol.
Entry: 50 mph
